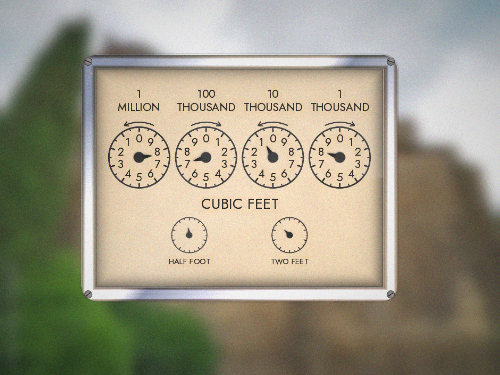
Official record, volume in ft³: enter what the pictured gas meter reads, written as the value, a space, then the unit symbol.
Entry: 770800 ft³
